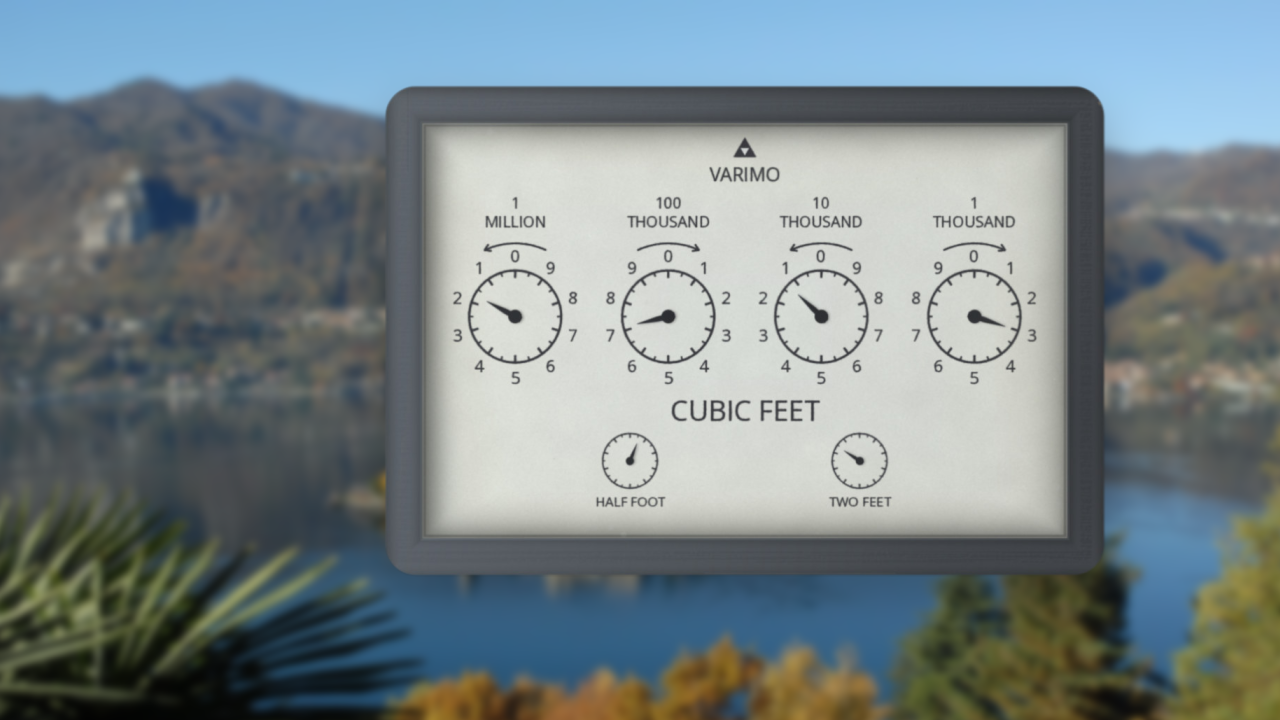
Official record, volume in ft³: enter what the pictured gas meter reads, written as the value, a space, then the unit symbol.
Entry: 171300 ft³
